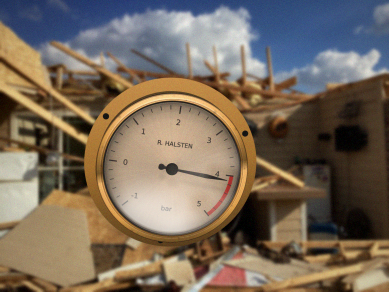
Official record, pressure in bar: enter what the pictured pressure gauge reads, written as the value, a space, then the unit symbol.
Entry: 4.1 bar
